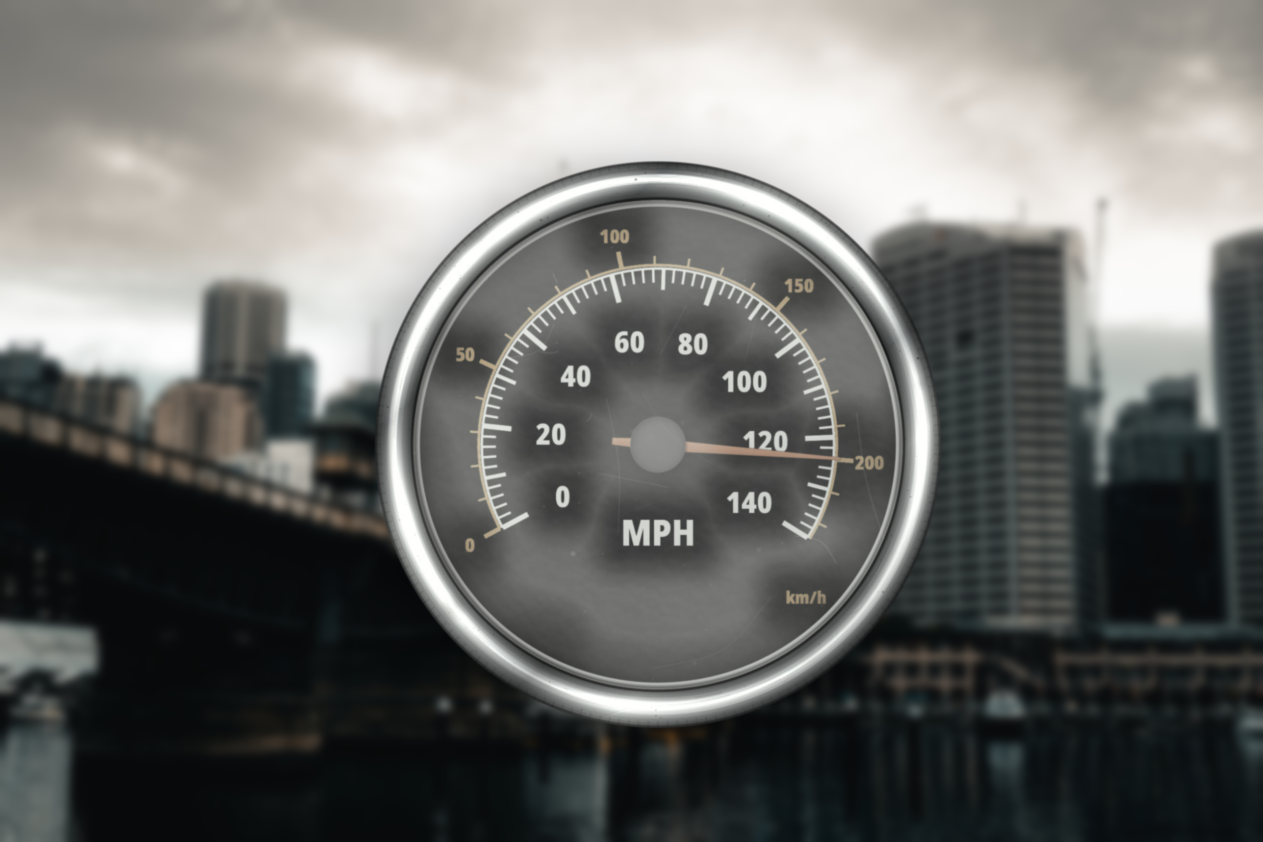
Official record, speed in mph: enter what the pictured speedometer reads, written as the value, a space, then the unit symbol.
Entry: 124 mph
